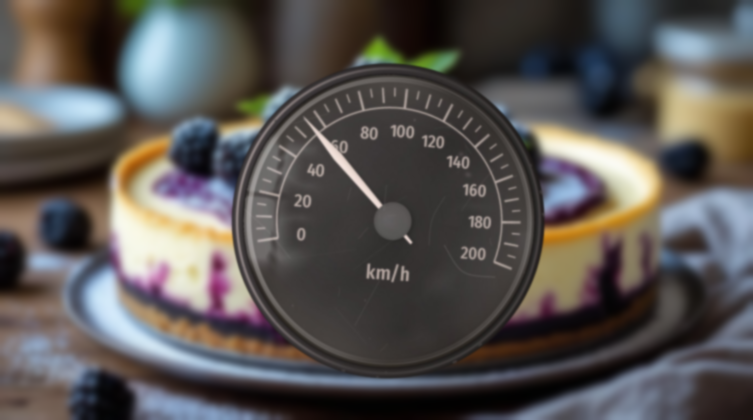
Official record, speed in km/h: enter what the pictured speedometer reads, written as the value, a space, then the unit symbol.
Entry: 55 km/h
